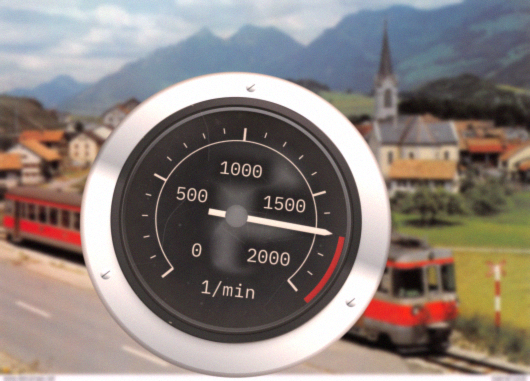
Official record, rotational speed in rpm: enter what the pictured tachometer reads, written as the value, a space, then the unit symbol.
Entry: 1700 rpm
